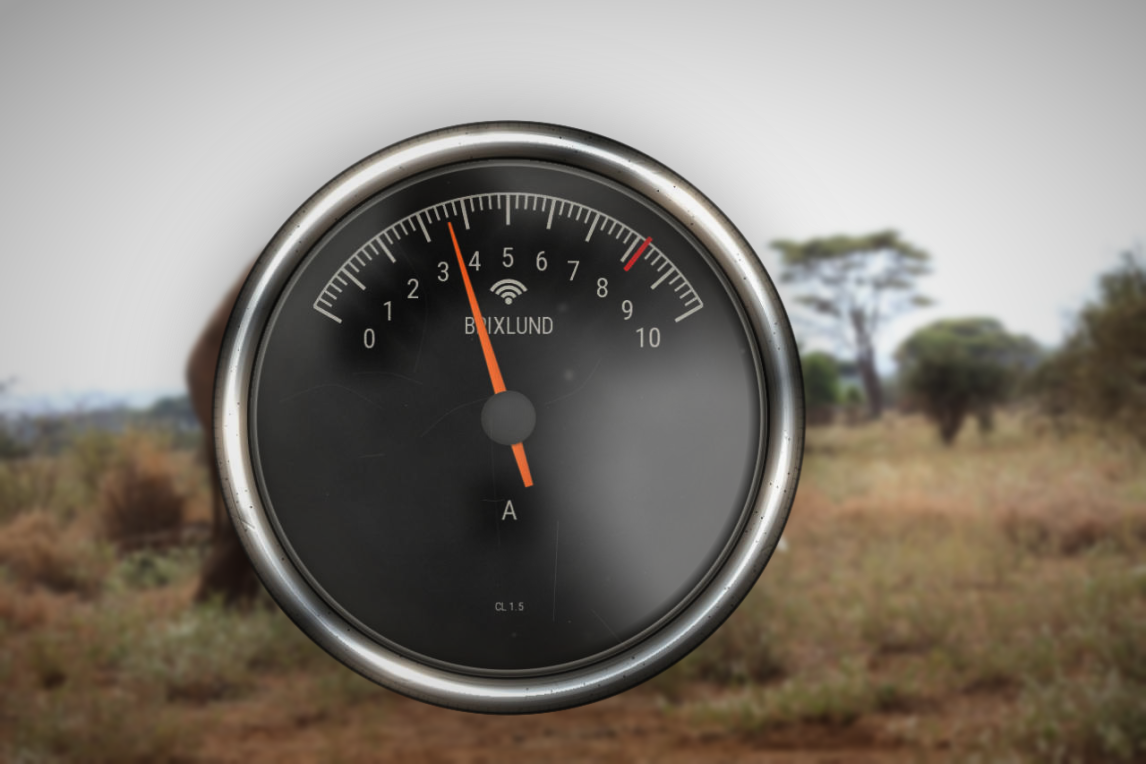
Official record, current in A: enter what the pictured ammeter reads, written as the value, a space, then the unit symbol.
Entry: 3.6 A
